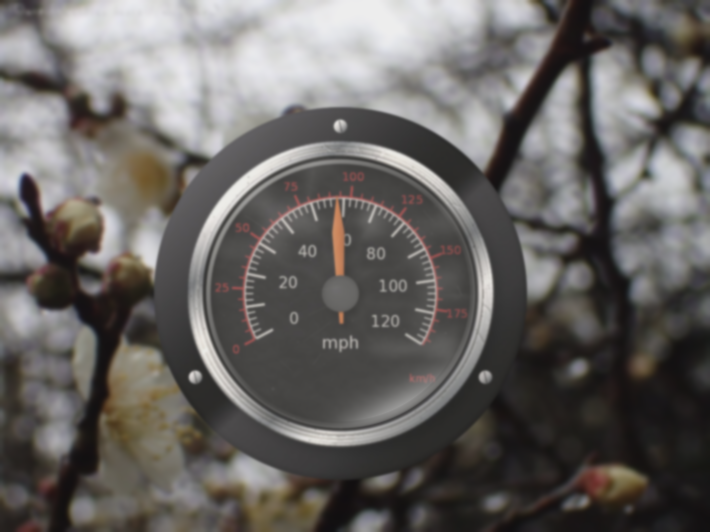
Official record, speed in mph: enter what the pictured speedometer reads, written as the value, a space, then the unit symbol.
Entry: 58 mph
